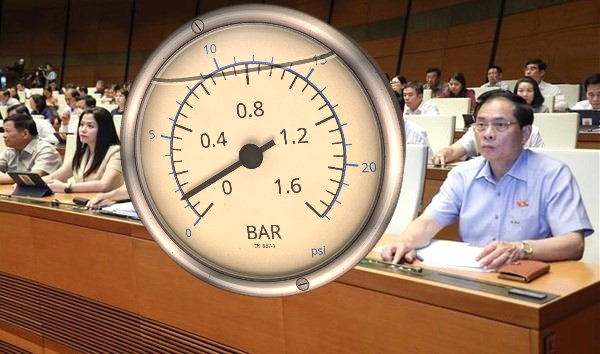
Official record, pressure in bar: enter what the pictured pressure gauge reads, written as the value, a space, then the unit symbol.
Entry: 0.1 bar
